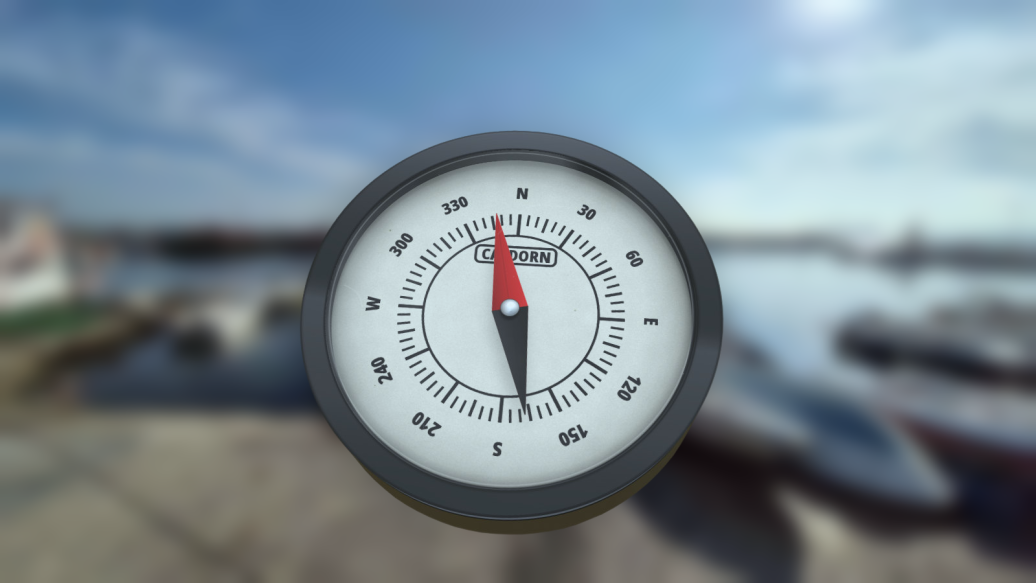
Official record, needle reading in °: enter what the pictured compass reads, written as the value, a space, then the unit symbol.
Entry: 347.5 °
